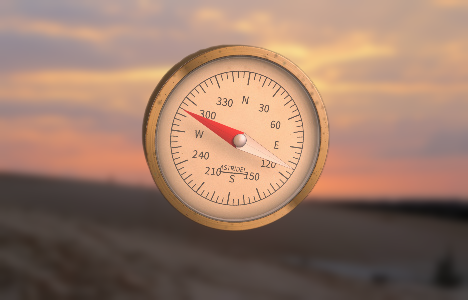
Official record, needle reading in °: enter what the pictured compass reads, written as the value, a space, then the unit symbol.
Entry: 290 °
